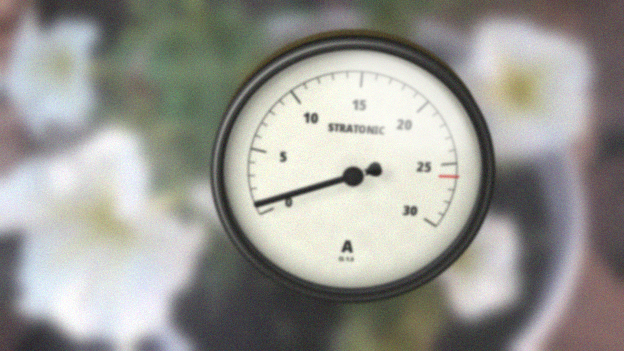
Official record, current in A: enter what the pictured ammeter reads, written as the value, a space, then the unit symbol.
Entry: 1 A
